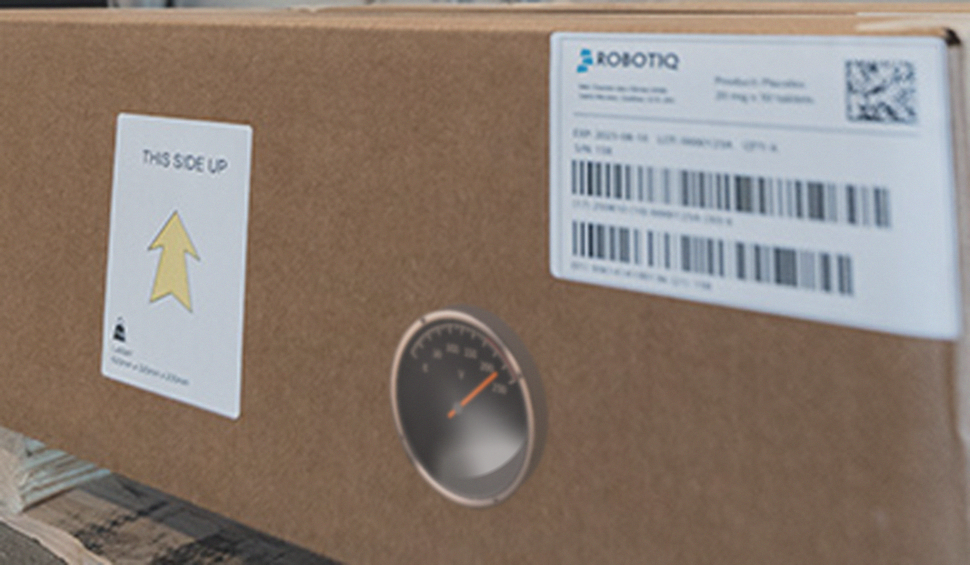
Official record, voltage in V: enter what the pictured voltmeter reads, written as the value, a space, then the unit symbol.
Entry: 225 V
